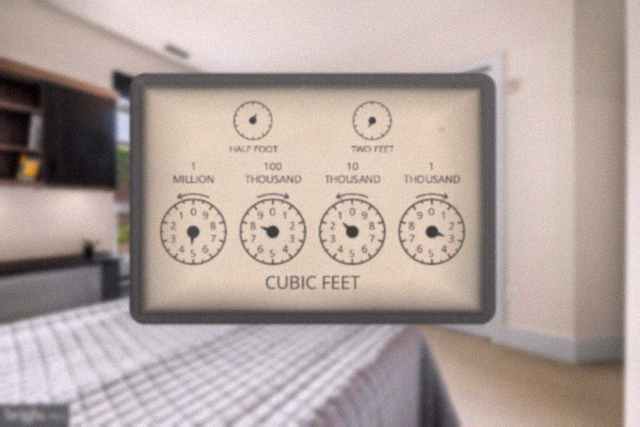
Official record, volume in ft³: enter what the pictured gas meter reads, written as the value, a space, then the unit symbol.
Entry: 481300 ft³
